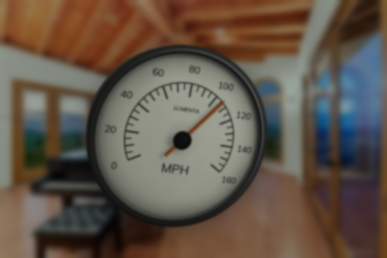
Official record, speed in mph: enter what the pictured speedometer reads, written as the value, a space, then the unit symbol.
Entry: 105 mph
